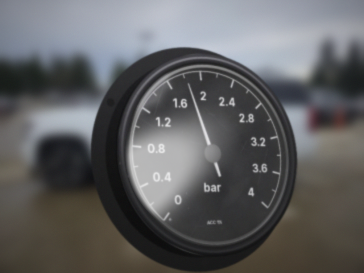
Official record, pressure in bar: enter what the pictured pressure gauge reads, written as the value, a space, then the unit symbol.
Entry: 1.8 bar
